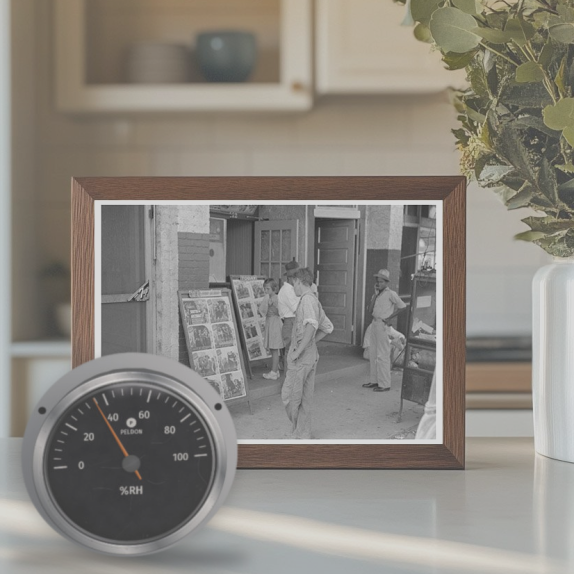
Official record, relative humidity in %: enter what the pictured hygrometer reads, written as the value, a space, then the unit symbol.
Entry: 36 %
